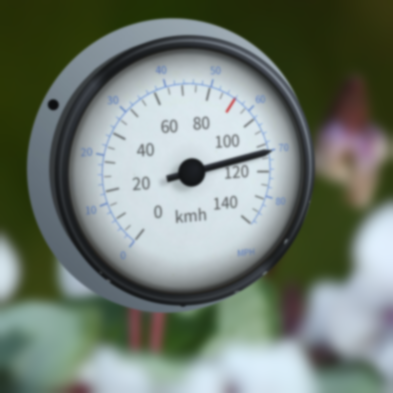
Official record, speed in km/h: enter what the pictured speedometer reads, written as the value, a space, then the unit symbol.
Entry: 112.5 km/h
